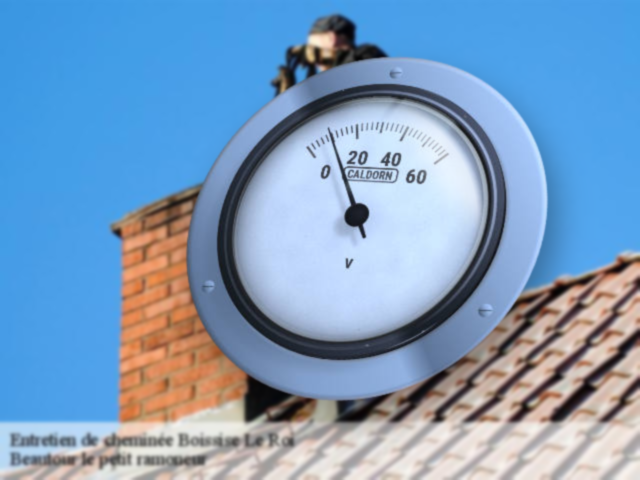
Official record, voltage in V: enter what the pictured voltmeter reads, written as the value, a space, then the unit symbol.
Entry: 10 V
